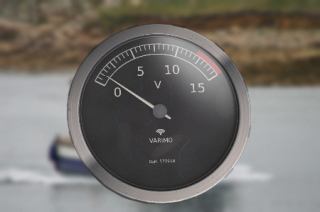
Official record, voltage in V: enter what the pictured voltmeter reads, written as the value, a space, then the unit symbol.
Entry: 1 V
